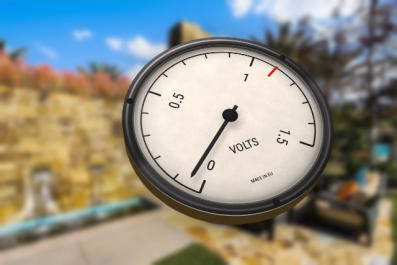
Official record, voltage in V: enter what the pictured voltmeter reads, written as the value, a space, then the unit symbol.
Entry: 0.05 V
